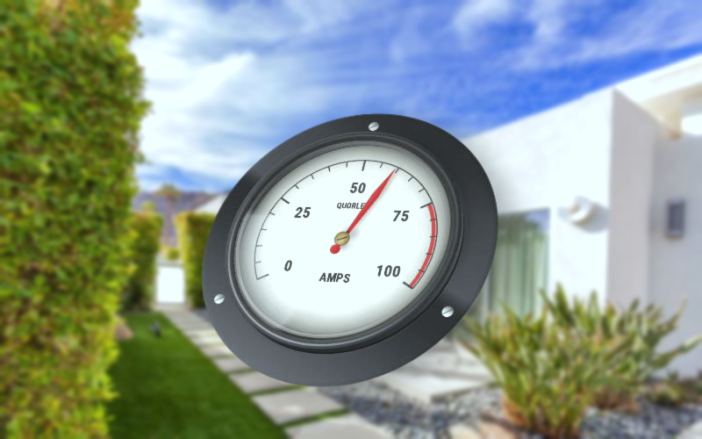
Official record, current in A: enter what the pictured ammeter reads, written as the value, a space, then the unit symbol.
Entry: 60 A
